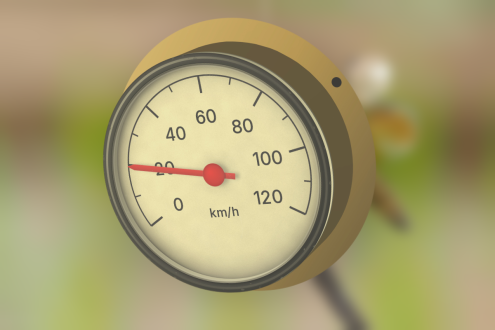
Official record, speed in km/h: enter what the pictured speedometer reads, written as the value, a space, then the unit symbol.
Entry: 20 km/h
